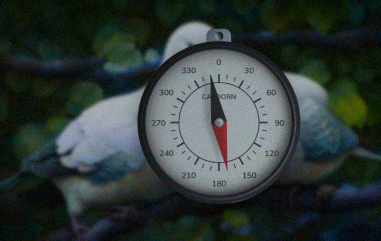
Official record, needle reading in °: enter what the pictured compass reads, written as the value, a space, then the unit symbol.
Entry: 170 °
